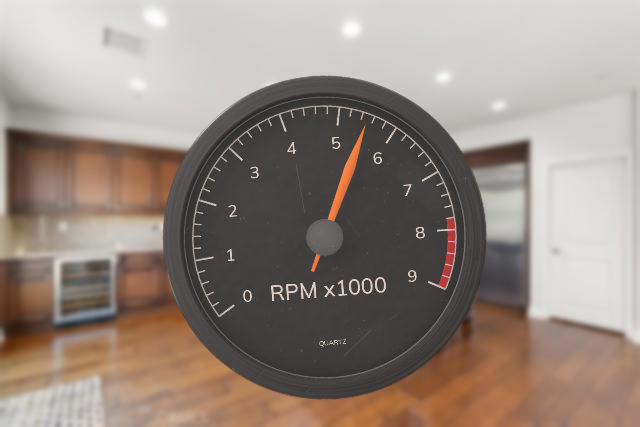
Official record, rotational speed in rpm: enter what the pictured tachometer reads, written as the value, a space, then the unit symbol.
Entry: 5500 rpm
